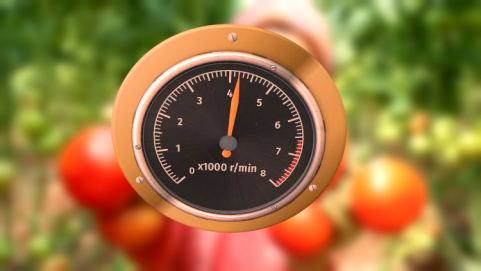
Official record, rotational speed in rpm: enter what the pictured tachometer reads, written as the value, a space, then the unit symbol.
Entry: 4200 rpm
